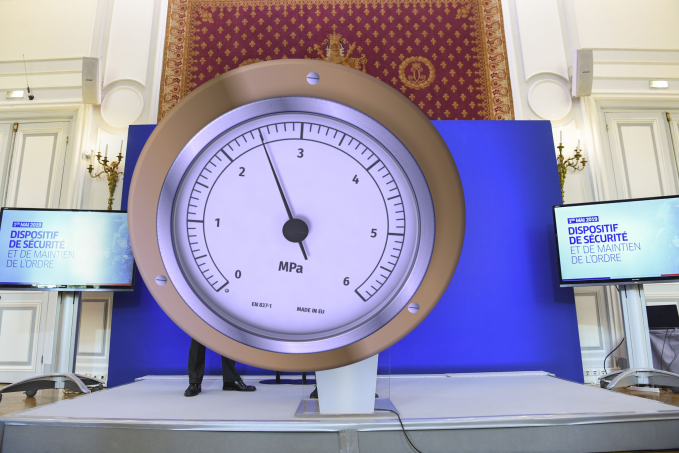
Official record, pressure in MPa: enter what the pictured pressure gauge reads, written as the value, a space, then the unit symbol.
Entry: 2.5 MPa
